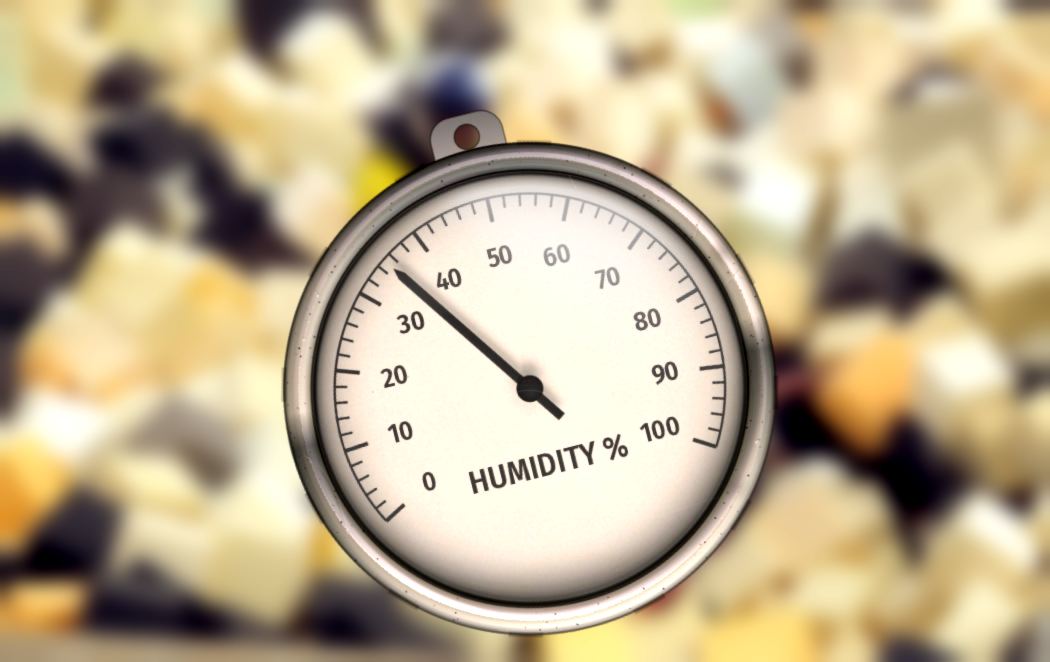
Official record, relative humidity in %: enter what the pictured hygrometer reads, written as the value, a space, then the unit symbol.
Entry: 35 %
